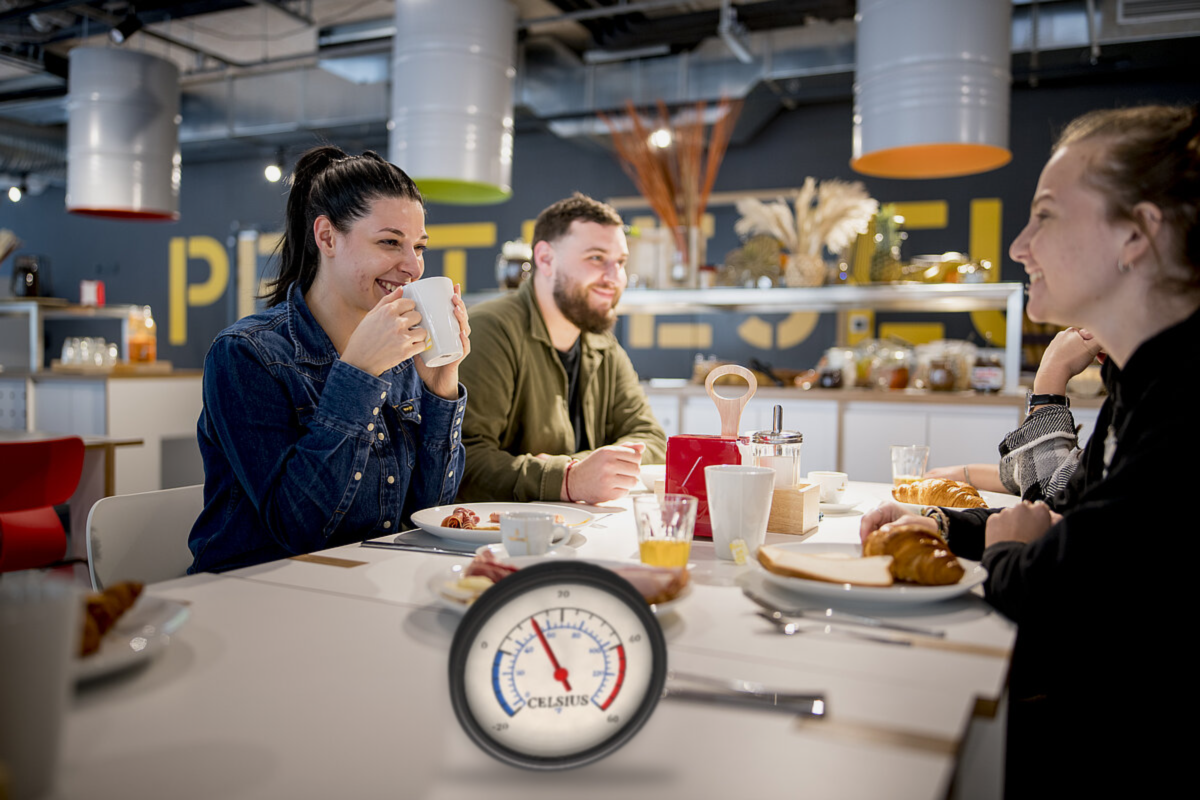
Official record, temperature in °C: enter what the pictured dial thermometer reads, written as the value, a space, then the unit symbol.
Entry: 12 °C
